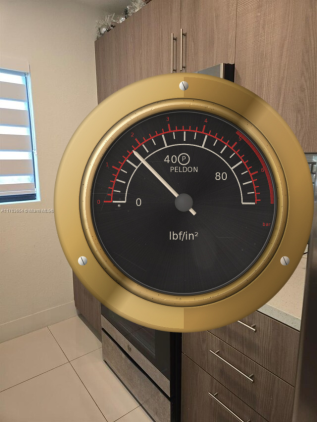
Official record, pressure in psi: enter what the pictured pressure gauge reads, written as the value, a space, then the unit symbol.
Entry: 25 psi
